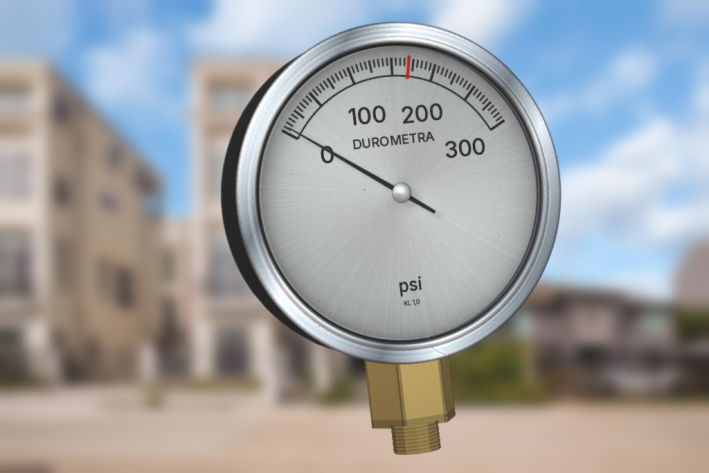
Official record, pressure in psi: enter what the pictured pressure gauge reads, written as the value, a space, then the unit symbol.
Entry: 5 psi
